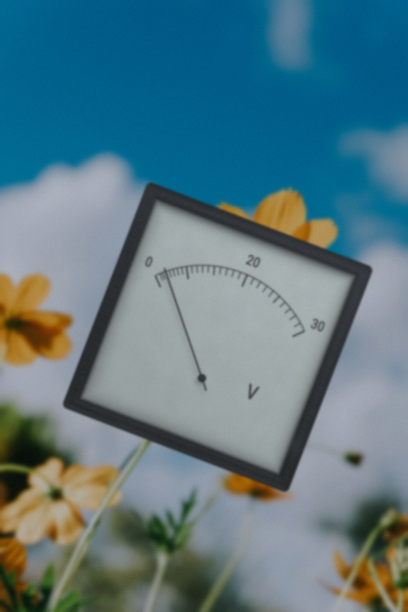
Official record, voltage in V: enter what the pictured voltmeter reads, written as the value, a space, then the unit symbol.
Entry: 5 V
